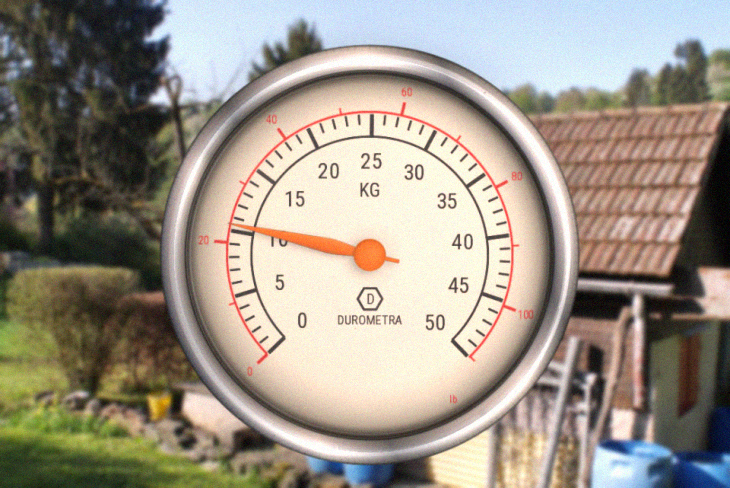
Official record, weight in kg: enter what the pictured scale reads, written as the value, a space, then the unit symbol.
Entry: 10.5 kg
